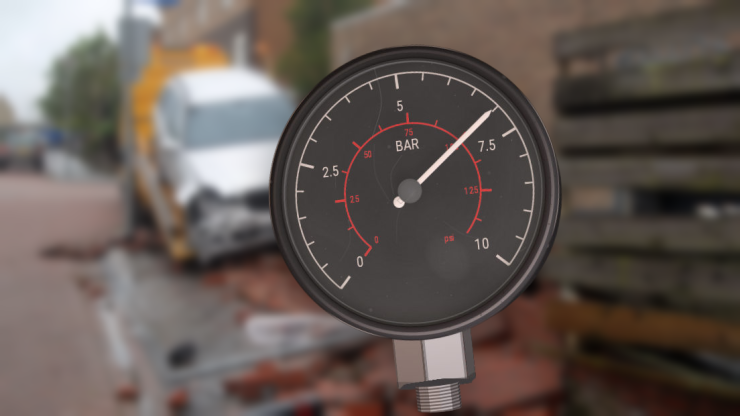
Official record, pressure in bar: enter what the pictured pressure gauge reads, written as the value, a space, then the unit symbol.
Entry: 7 bar
